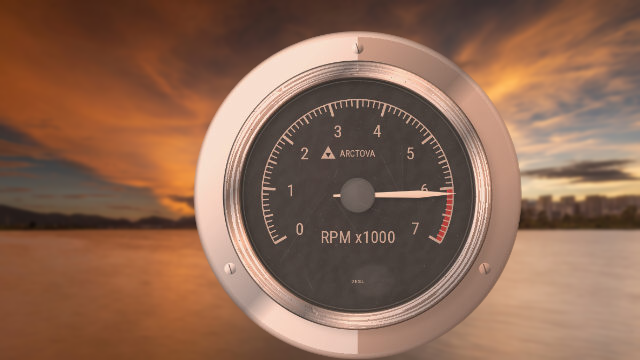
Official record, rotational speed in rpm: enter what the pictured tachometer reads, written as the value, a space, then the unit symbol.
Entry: 6100 rpm
